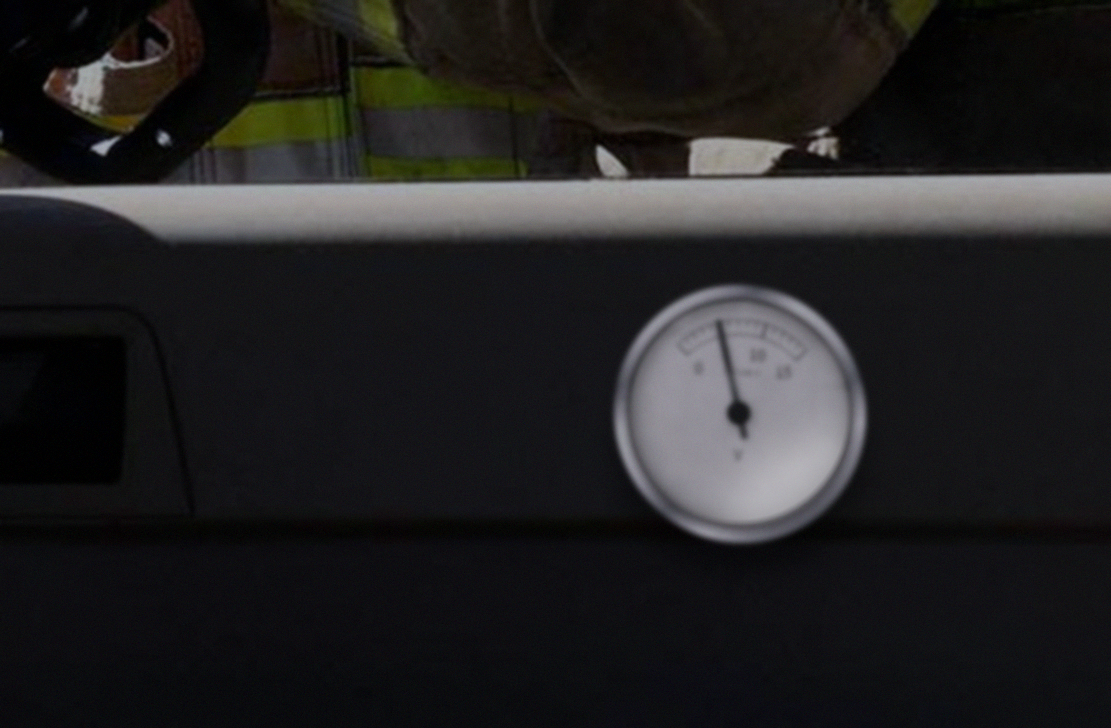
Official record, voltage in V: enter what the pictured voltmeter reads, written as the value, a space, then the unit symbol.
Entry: 5 V
